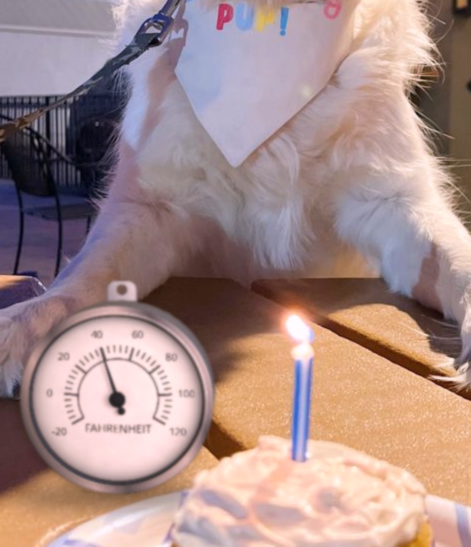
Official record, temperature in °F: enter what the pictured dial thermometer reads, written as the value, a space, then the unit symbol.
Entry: 40 °F
